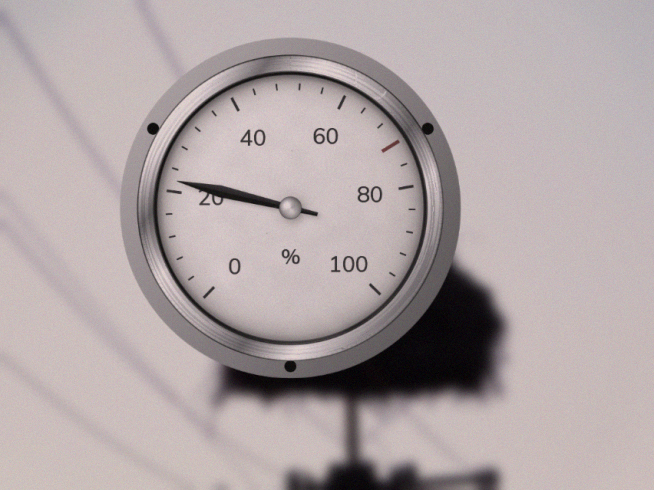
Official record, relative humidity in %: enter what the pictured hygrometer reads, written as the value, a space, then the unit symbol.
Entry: 22 %
